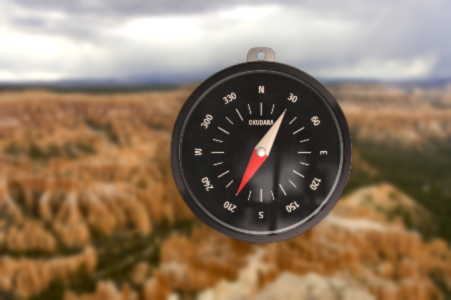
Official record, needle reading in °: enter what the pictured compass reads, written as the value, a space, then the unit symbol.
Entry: 210 °
